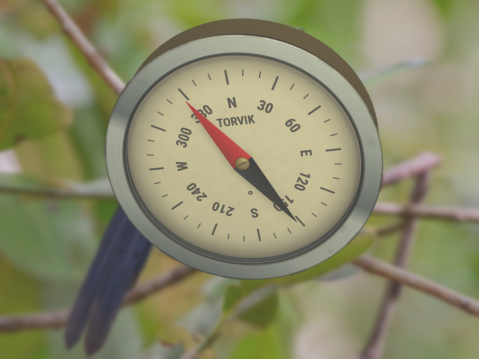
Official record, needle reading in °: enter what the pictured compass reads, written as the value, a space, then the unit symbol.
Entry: 330 °
